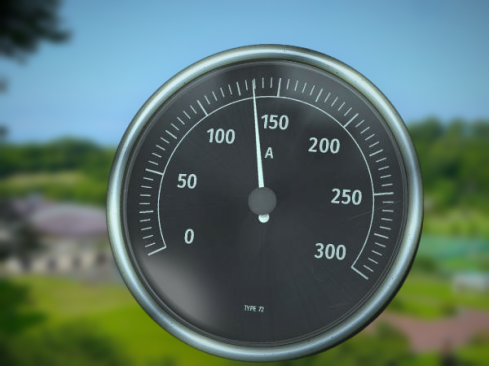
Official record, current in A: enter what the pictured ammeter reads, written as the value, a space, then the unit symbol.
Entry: 135 A
